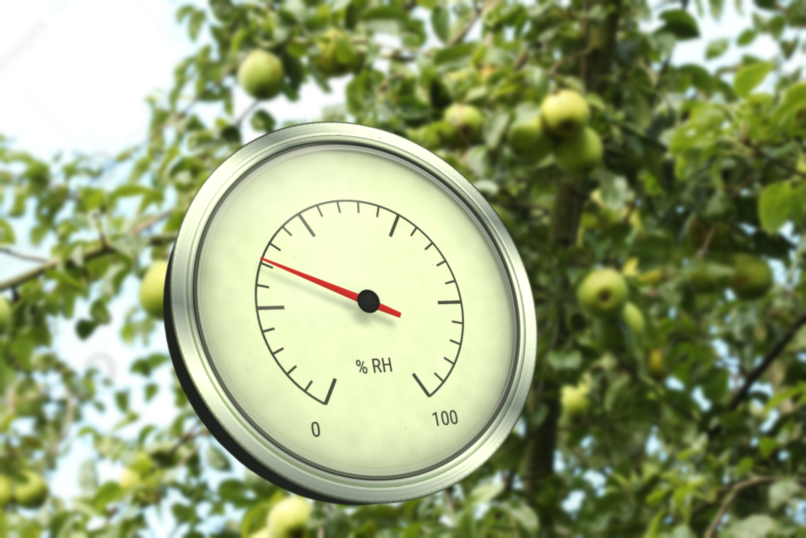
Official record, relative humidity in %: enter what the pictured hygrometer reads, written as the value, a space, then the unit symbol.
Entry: 28 %
